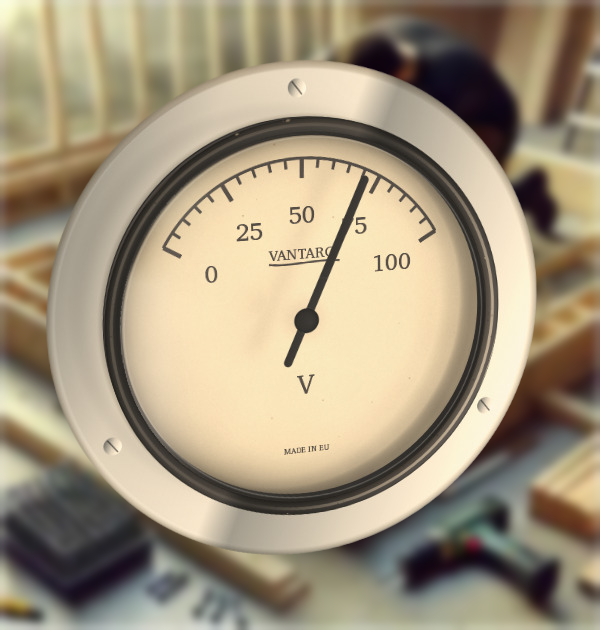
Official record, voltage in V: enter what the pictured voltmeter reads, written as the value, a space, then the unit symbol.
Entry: 70 V
